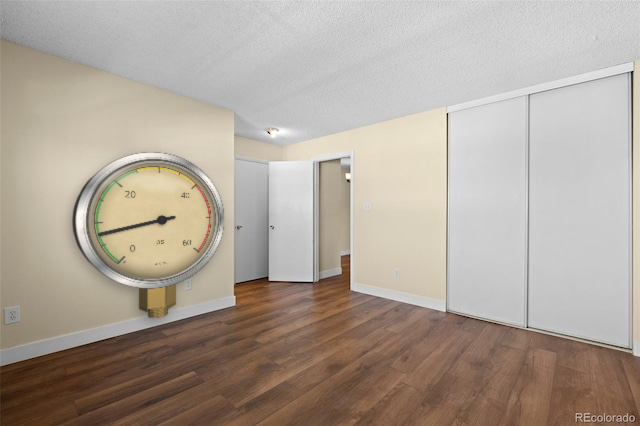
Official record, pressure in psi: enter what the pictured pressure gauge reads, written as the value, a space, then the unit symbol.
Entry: 7.5 psi
